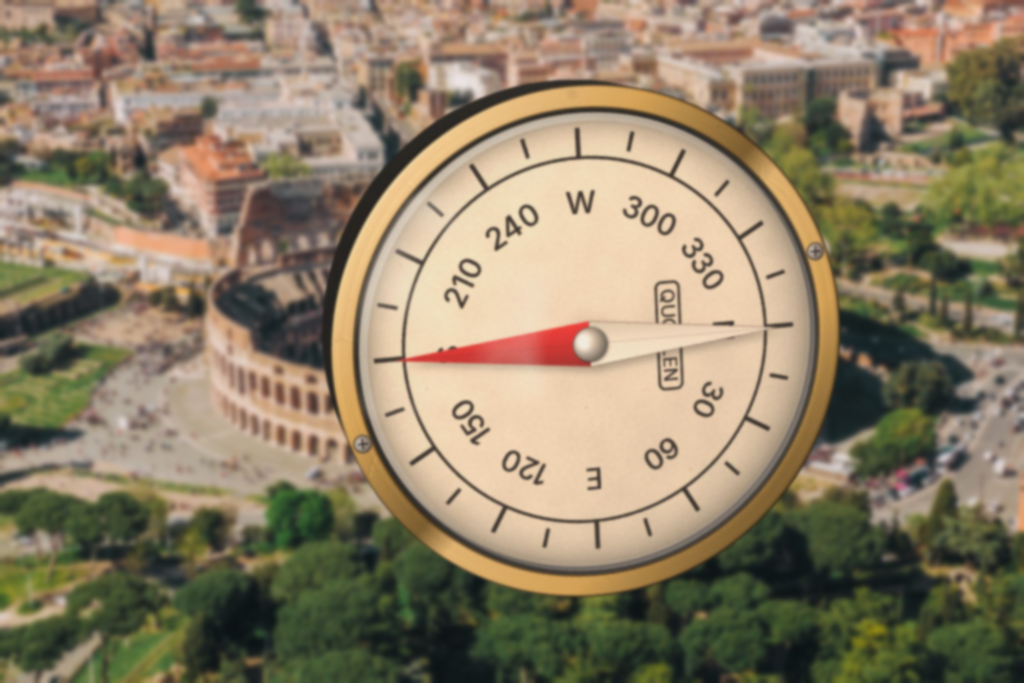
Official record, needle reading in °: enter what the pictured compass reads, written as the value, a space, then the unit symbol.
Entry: 180 °
